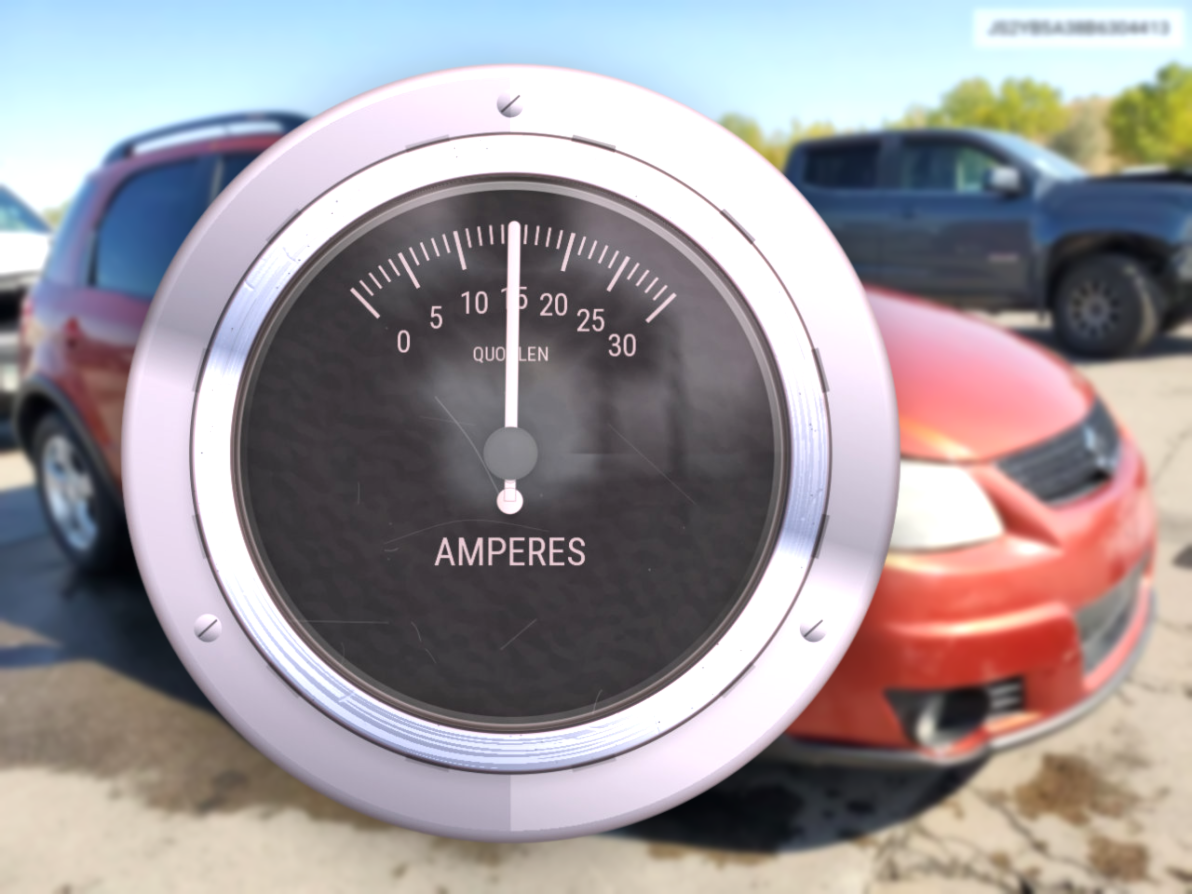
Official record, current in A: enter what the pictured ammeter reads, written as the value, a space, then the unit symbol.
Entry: 15 A
